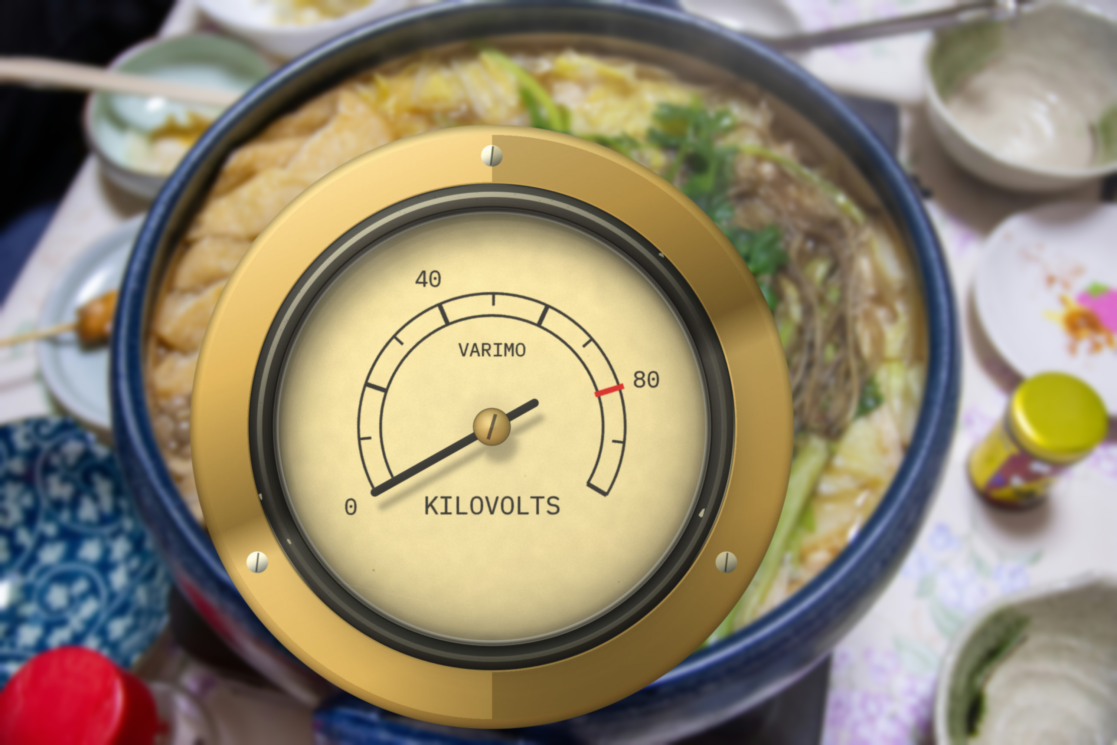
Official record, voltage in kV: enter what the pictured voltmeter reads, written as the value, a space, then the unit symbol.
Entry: 0 kV
